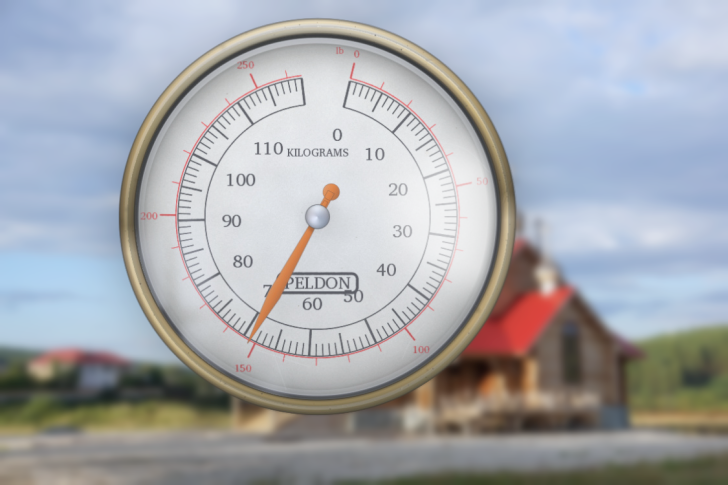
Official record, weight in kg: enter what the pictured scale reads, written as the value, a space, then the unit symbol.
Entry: 69 kg
